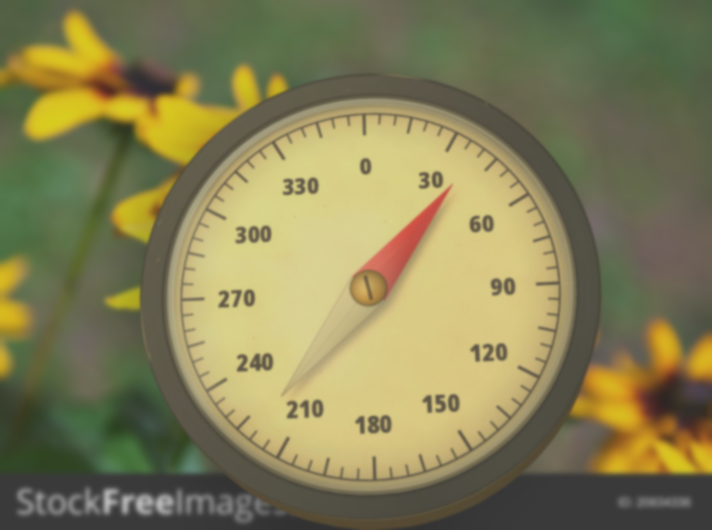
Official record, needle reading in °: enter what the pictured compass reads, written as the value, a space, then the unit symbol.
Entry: 40 °
